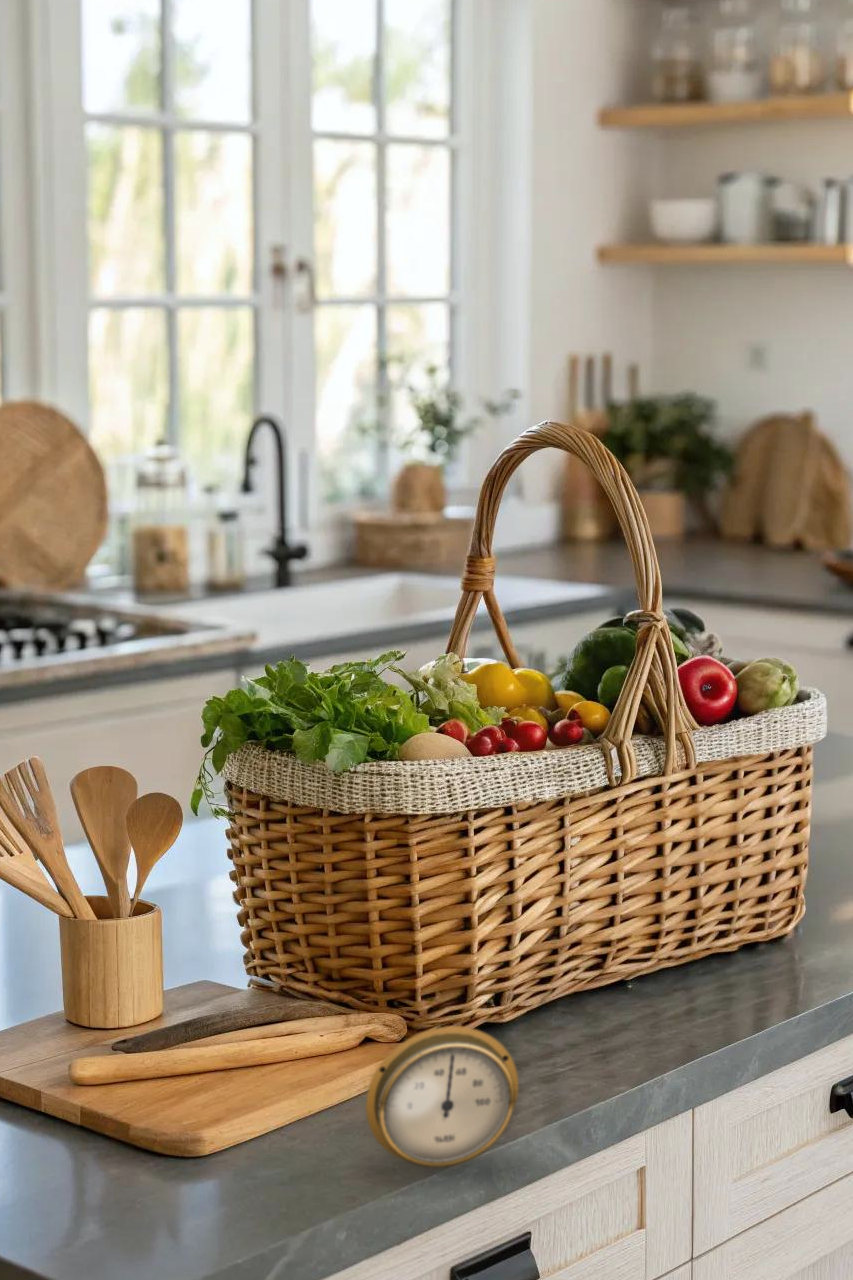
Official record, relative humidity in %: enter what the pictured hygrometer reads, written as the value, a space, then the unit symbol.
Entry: 50 %
